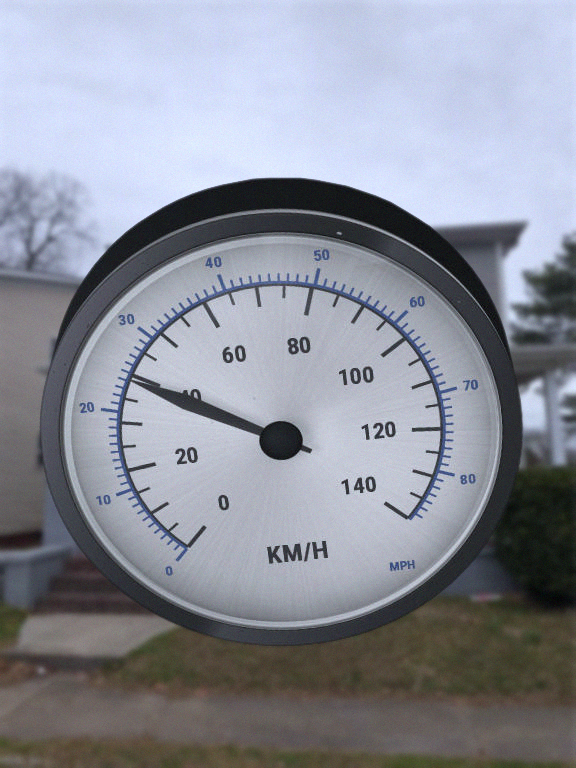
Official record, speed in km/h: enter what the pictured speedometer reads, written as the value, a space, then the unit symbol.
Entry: 40 km/h
